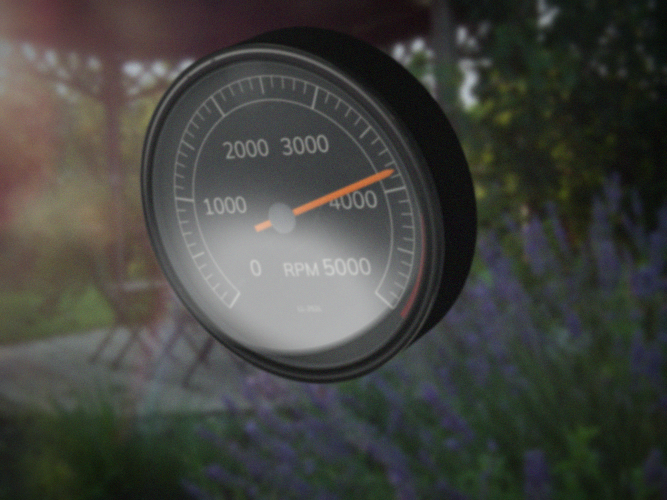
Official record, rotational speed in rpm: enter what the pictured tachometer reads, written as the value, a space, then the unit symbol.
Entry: 3850 rpm
